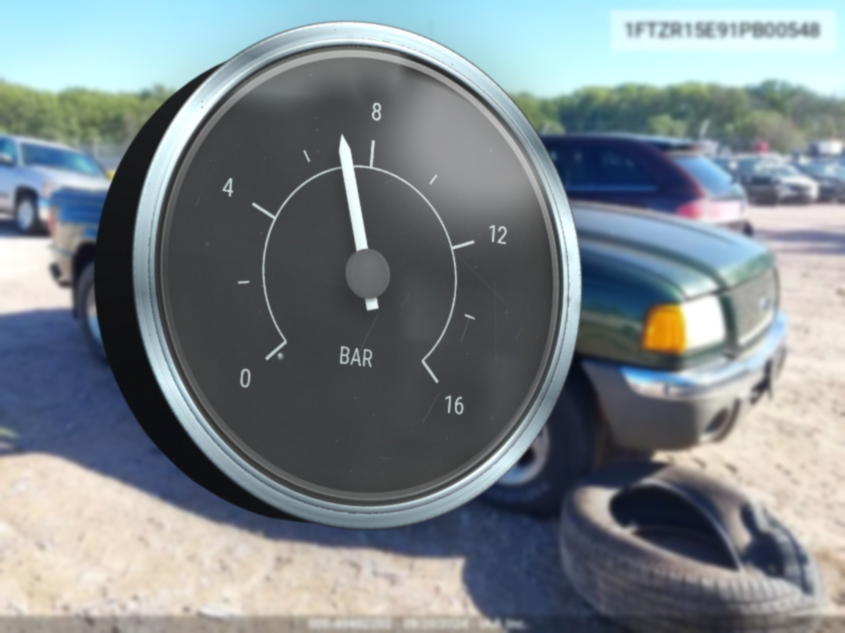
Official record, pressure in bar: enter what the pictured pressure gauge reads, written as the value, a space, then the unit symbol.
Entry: 7 bar
